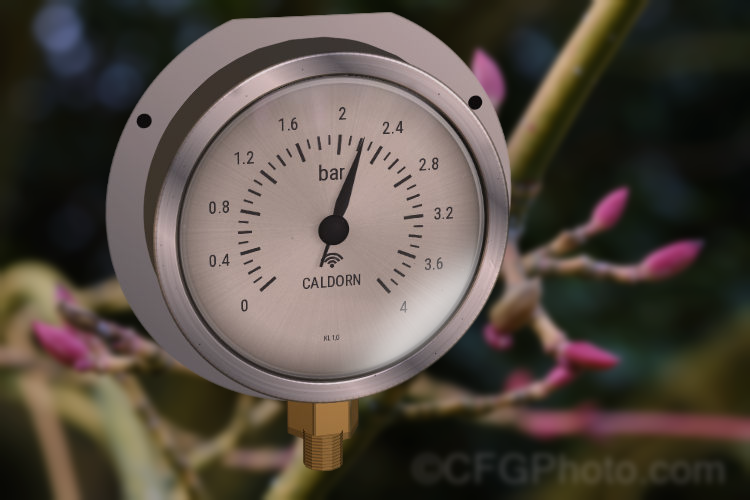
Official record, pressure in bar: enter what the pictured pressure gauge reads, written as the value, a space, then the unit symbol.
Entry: 2.2 bar
